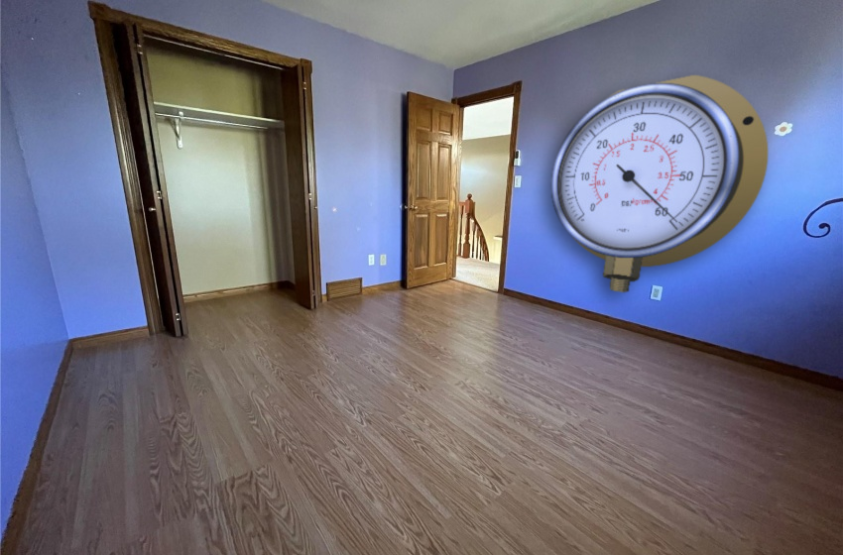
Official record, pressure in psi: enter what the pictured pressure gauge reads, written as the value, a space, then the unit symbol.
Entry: 59 psi
